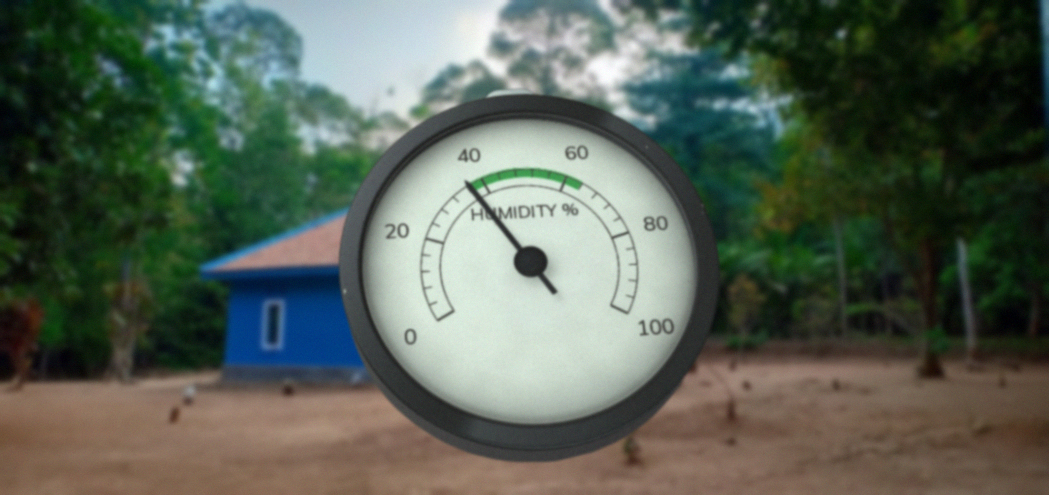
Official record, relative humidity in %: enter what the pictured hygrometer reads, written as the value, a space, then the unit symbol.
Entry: 36 %
